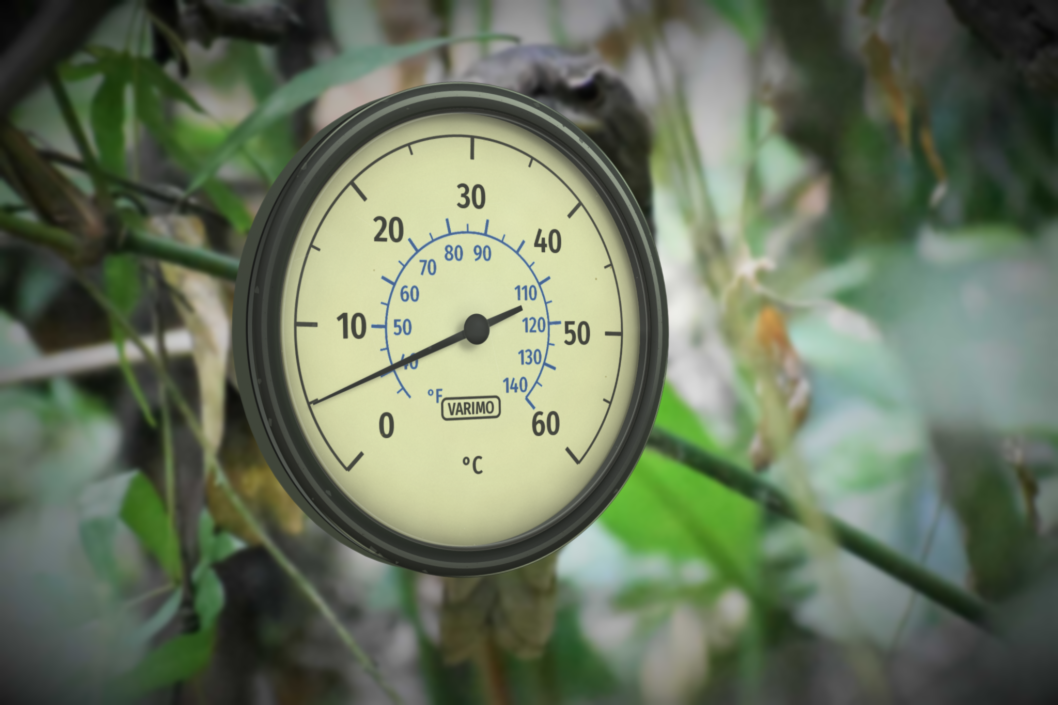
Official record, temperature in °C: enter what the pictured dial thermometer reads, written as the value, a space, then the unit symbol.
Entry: 5 °C
